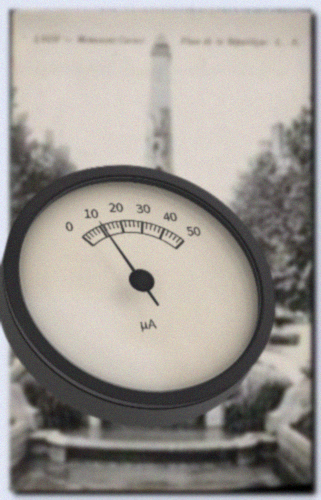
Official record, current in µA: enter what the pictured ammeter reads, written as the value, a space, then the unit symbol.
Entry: 10 µA
